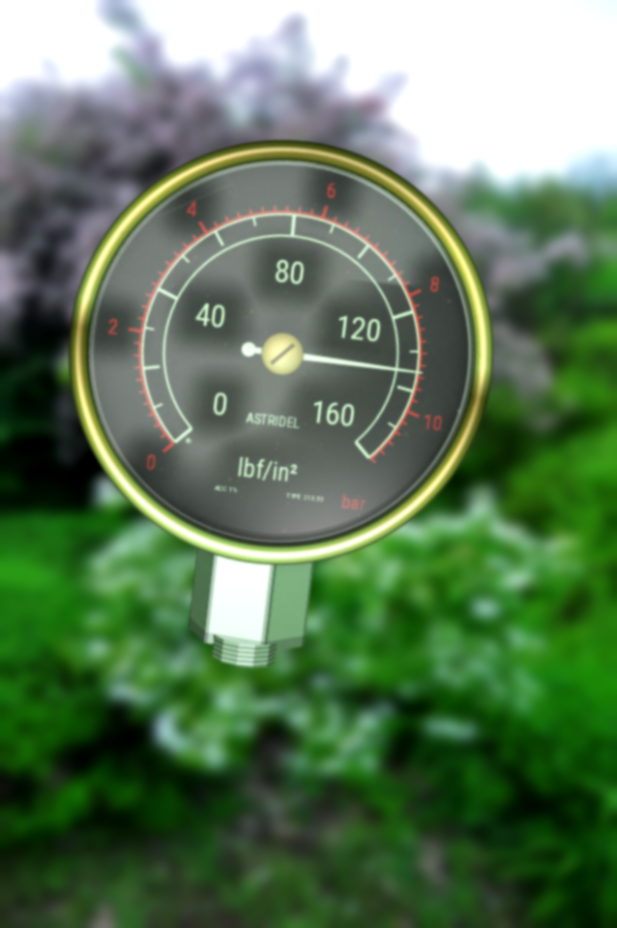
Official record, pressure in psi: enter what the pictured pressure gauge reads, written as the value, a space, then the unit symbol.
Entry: 135 psi
